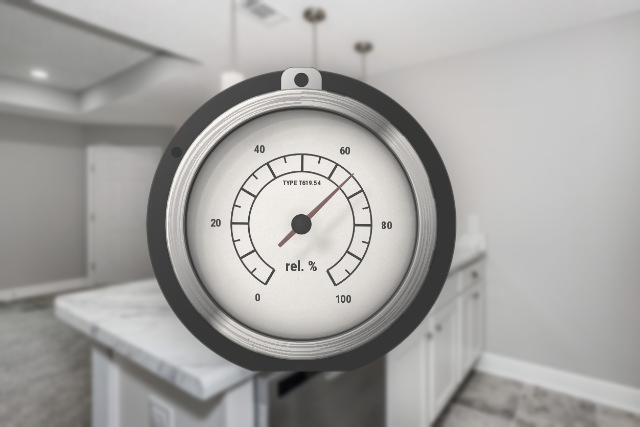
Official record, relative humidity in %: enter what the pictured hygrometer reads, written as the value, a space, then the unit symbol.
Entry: 65 %
